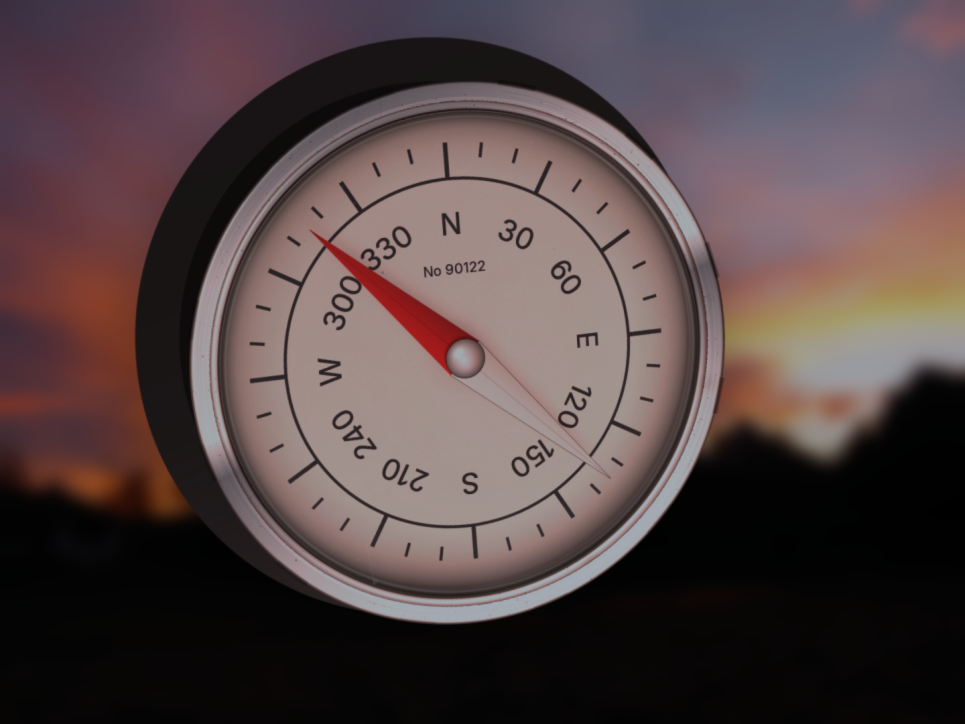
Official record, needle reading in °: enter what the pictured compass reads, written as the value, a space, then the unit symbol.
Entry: 315 °
